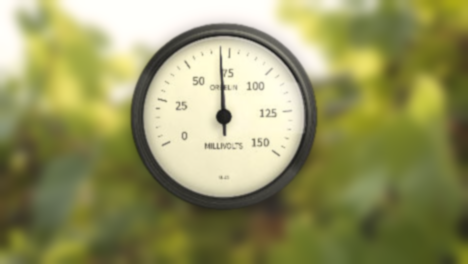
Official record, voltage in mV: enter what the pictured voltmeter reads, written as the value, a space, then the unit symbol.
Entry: 70 mV
